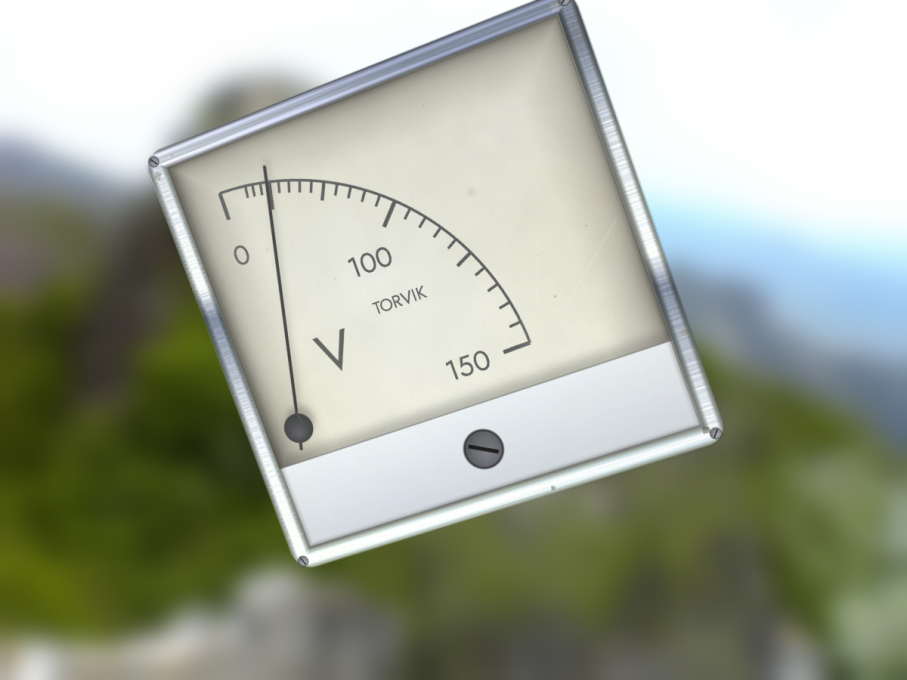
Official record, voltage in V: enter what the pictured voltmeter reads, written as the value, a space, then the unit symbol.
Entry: 50 V
